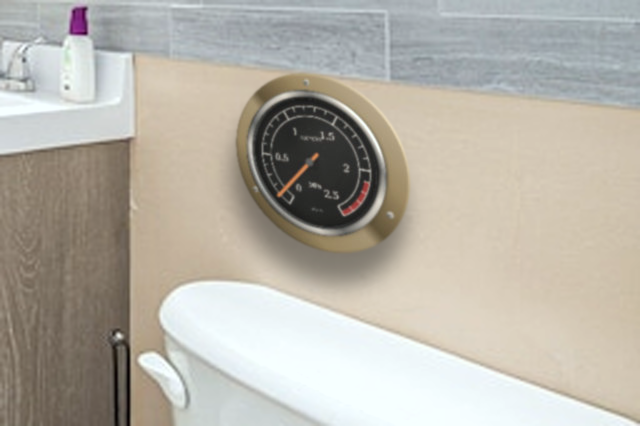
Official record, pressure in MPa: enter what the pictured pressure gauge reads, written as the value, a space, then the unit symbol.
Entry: 0.1 MPa
